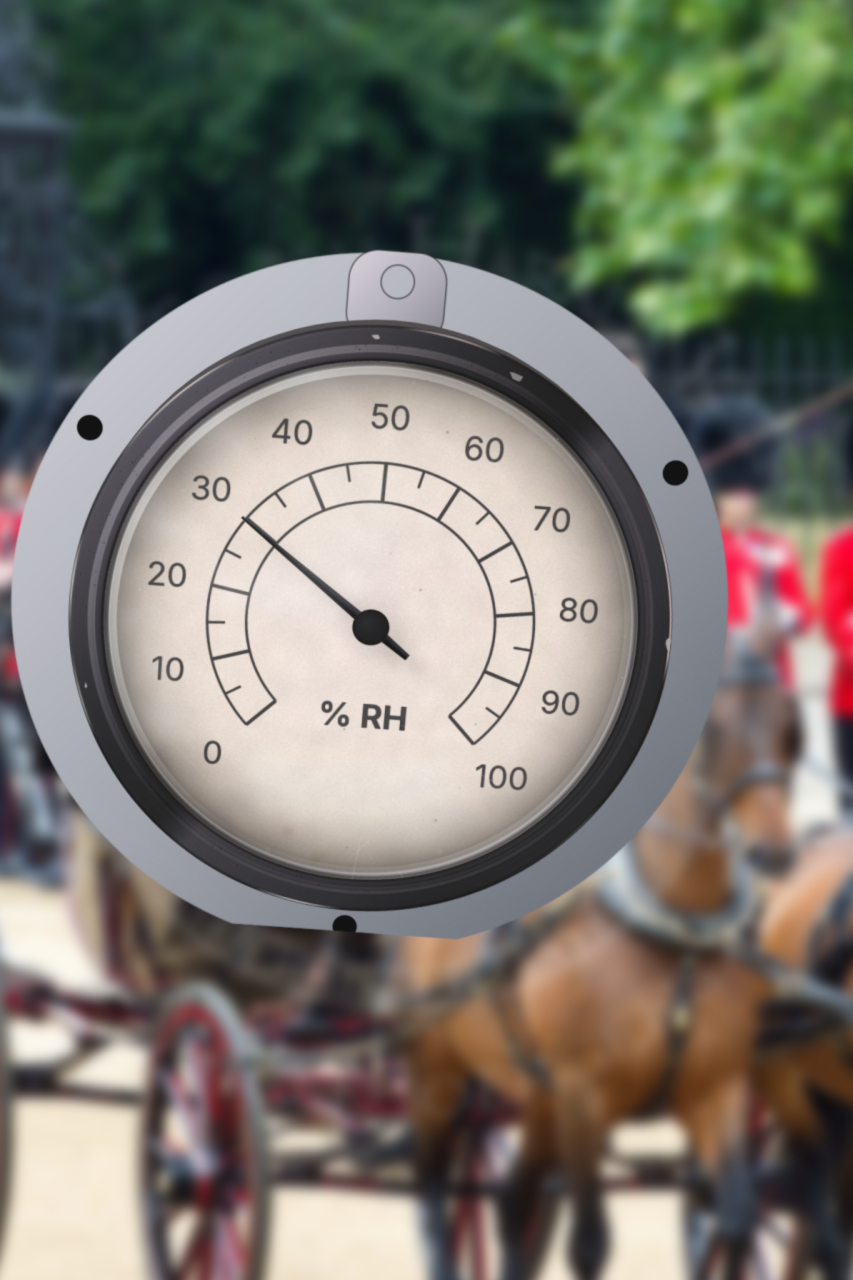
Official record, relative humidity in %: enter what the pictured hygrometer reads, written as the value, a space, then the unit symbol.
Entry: 30 %
